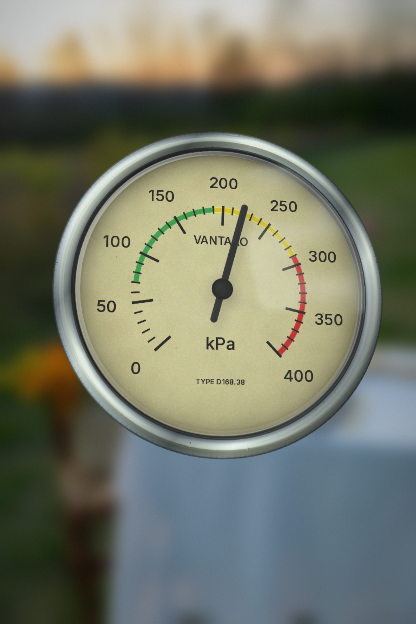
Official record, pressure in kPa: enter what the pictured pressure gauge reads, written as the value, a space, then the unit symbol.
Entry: 220 kPa
